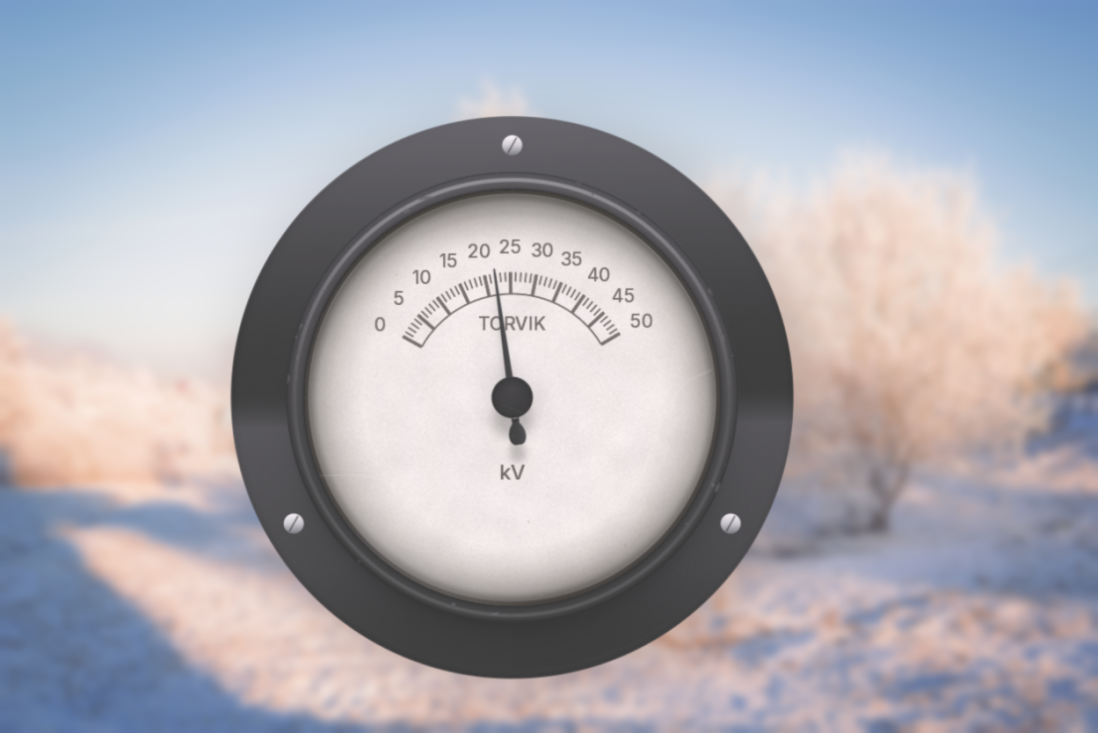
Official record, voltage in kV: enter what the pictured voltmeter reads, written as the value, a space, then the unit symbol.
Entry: 22 kV
